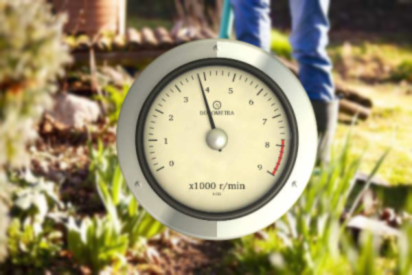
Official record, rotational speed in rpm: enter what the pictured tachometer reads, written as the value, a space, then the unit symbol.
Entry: 3800 rpm
